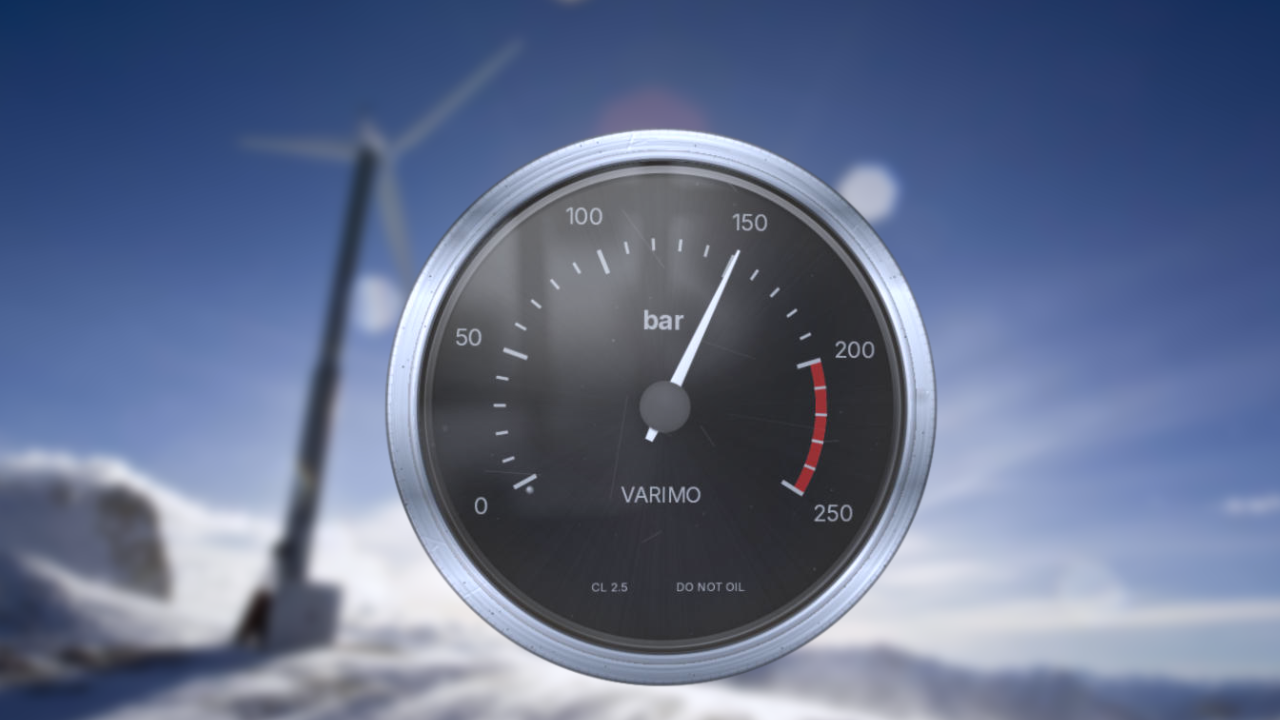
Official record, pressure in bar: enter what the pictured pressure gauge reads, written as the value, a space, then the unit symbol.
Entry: 150 bar
